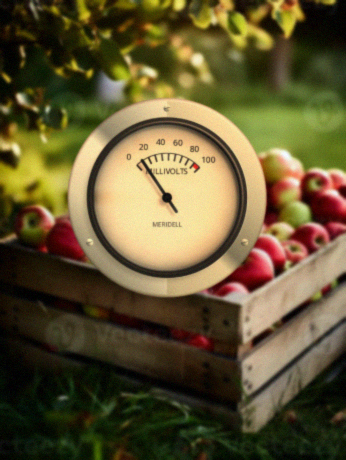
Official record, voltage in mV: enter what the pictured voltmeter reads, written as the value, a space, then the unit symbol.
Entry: 10 mV
